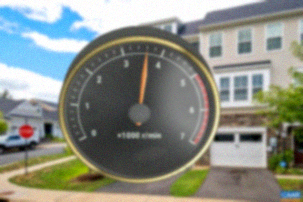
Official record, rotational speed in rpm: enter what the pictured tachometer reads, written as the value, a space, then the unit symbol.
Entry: 3600 rpm
